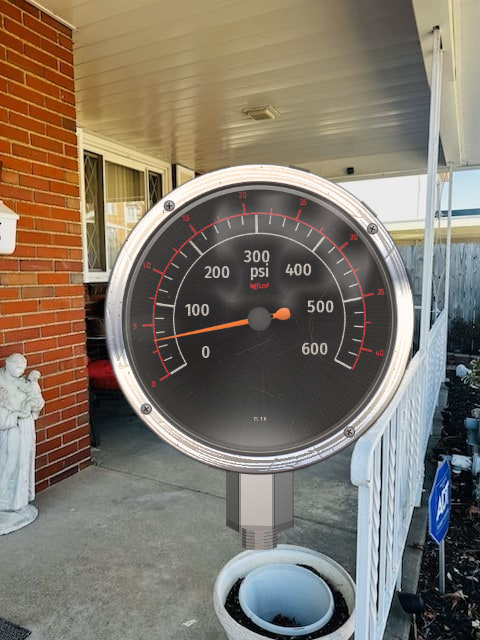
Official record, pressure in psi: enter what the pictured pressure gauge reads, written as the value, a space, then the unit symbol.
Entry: 50 psi
